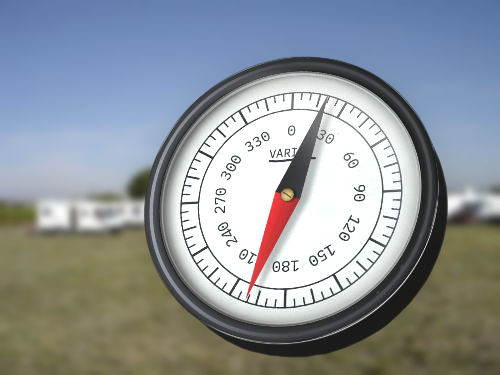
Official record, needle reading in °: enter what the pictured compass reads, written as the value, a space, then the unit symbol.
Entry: 200 °
